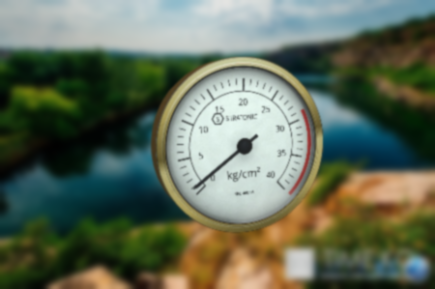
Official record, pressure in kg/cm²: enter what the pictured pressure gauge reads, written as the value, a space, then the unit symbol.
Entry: 1 kg/cm²
